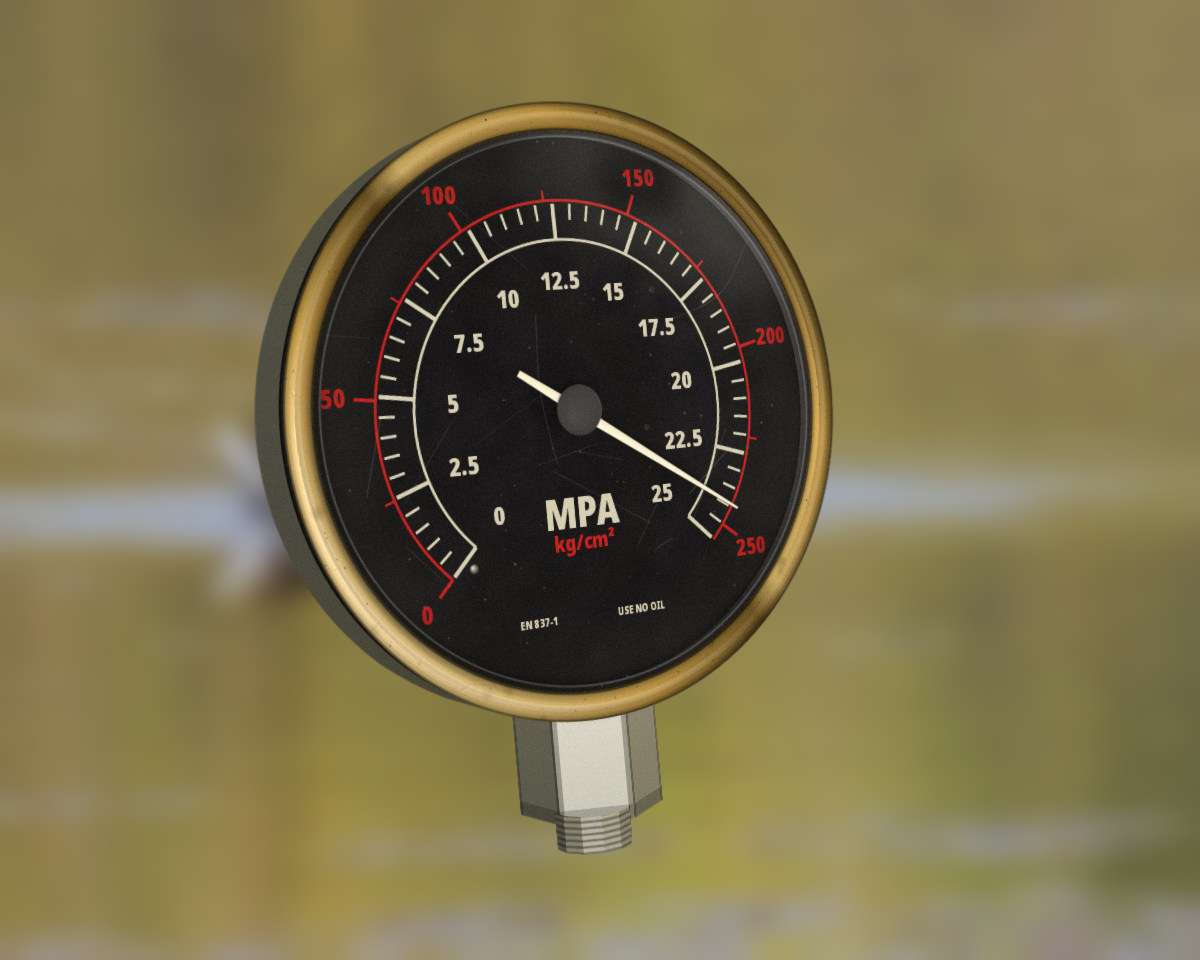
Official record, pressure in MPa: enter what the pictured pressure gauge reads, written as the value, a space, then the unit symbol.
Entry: 24 MPa
